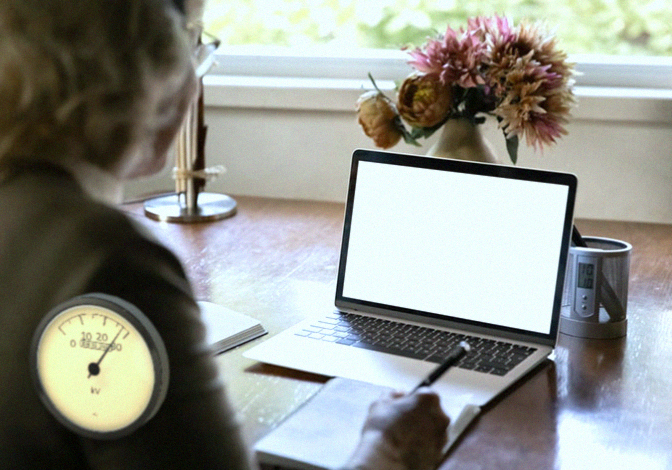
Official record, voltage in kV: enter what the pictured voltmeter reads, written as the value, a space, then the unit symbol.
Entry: 27.5 kV
